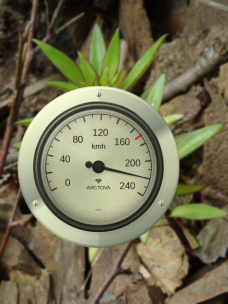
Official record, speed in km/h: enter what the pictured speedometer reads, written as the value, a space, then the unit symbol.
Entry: 220 km/h
